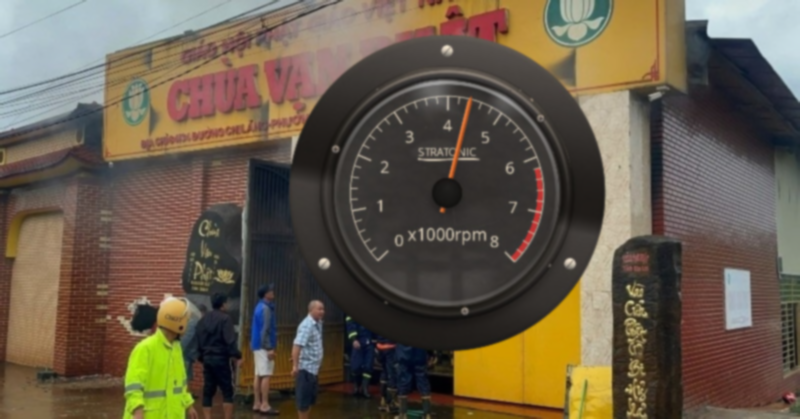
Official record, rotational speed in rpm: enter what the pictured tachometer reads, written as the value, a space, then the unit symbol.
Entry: 4400 rpm
